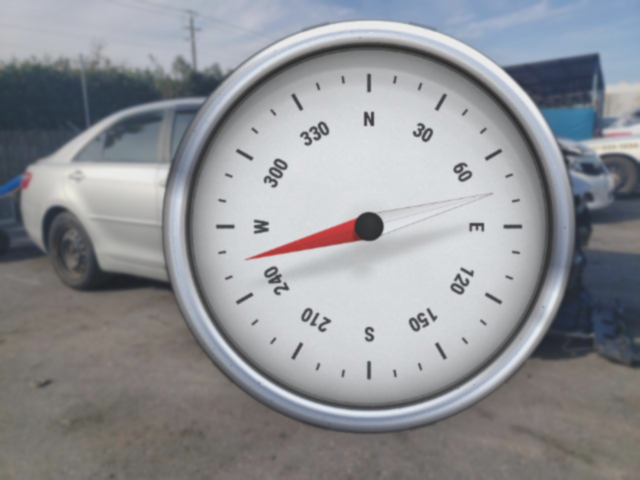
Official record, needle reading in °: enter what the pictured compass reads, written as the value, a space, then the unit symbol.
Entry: 255 °
